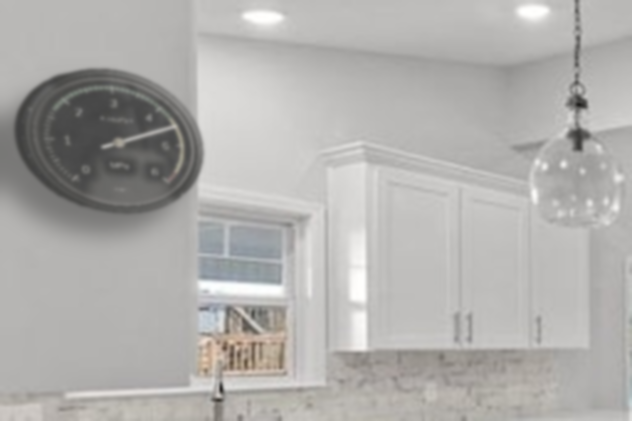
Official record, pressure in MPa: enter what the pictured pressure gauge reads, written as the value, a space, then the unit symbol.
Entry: 4.5 MPa
